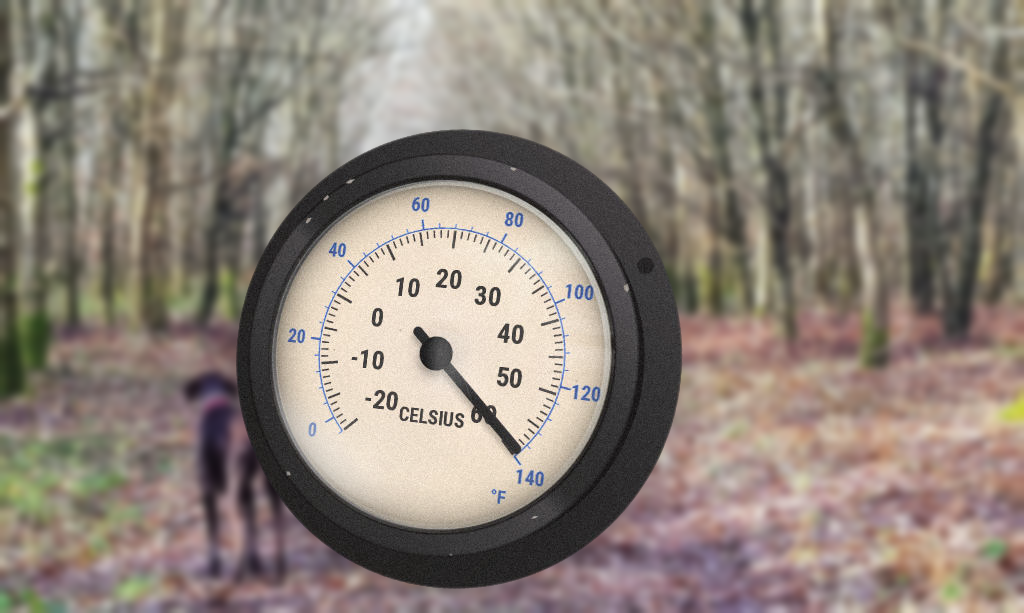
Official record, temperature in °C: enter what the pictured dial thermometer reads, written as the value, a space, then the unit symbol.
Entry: 59 °C
